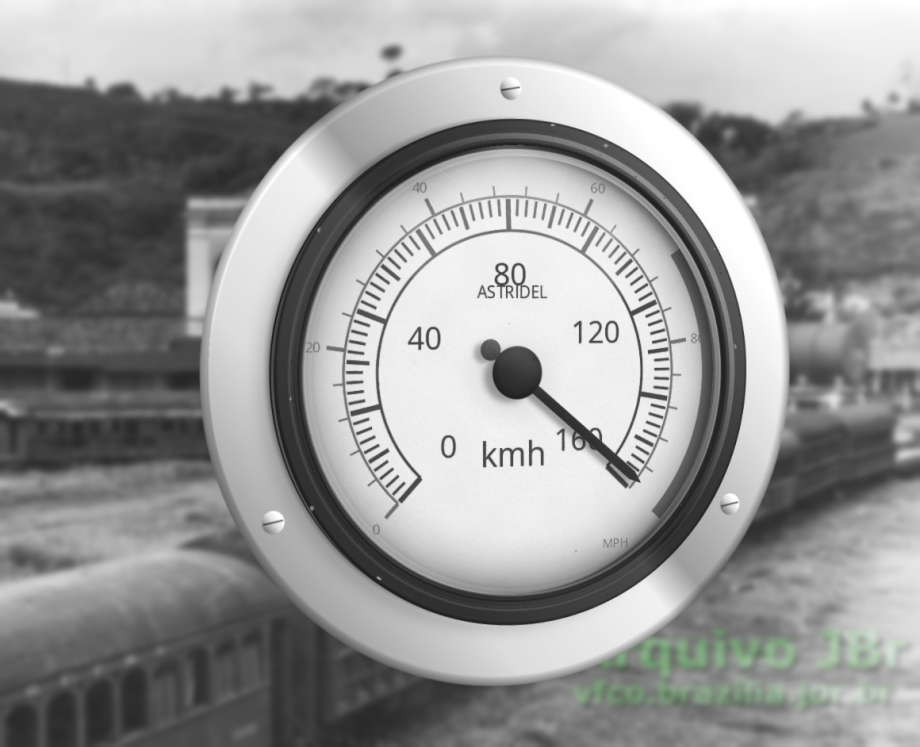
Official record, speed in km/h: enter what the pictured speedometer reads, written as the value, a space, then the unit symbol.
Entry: 158 km/h
